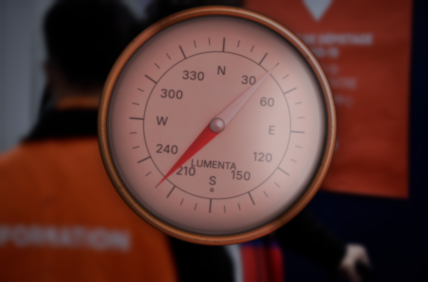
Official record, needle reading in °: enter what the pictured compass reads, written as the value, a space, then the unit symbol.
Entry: 220 °
